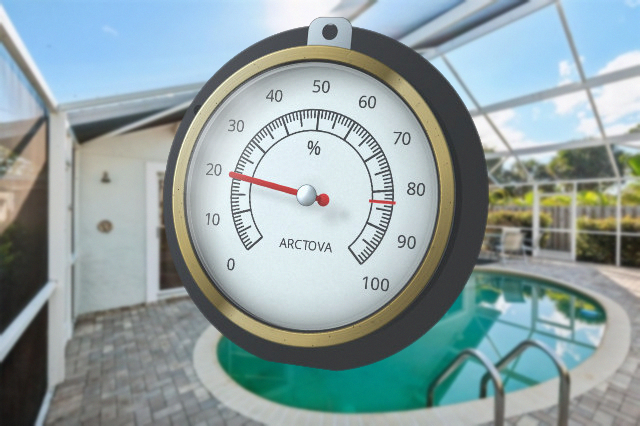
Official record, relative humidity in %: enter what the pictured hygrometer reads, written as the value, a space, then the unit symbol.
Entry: 20 %
